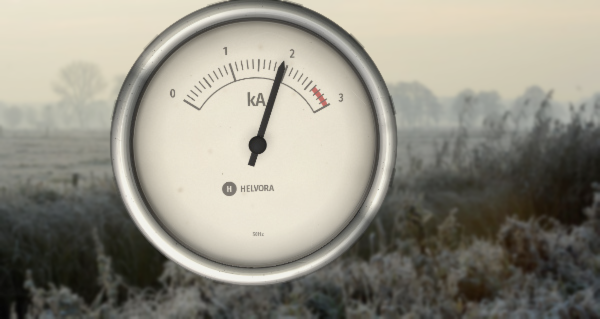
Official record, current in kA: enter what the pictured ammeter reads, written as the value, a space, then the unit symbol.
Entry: 1.9 kA
